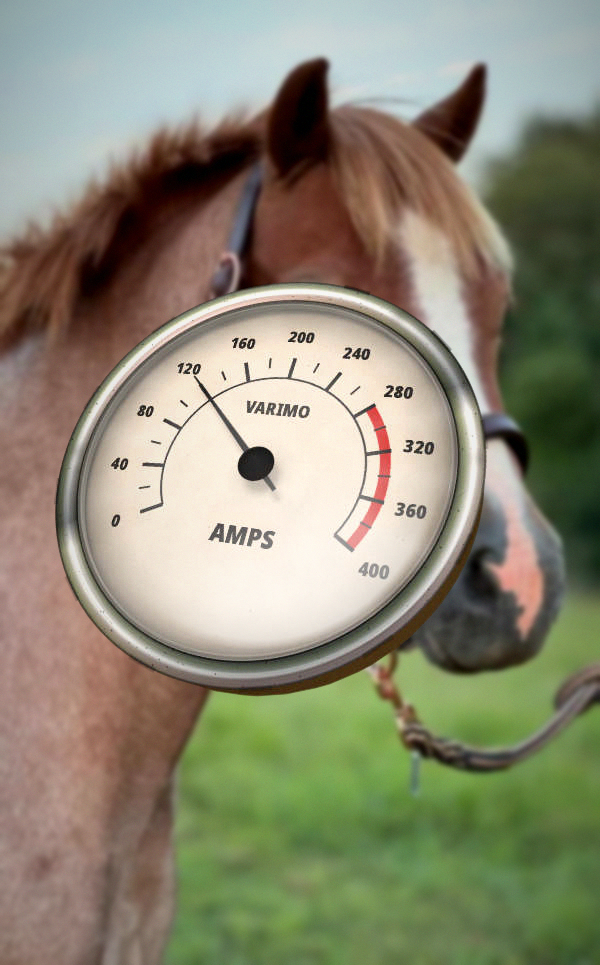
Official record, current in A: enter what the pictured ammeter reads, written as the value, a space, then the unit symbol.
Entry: 120 A
